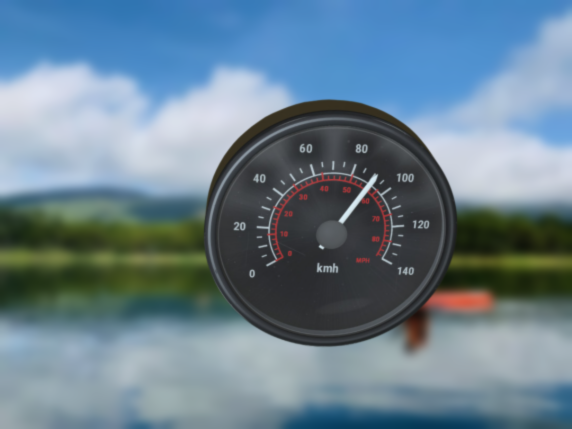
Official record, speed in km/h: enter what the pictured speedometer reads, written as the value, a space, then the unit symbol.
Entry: 90 km/h
